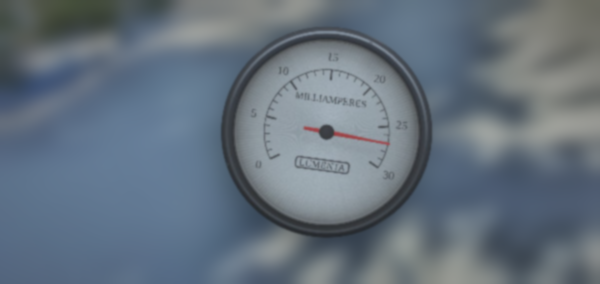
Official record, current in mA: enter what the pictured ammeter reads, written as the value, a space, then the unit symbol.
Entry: 27 mA
